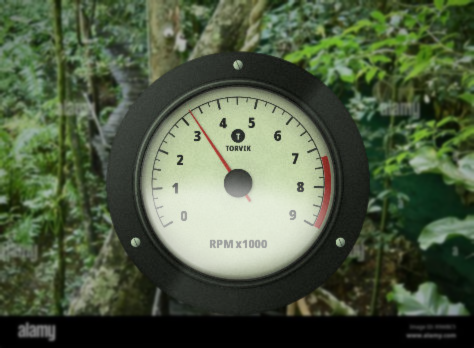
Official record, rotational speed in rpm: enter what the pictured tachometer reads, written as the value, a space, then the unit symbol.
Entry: 3250 rpm
